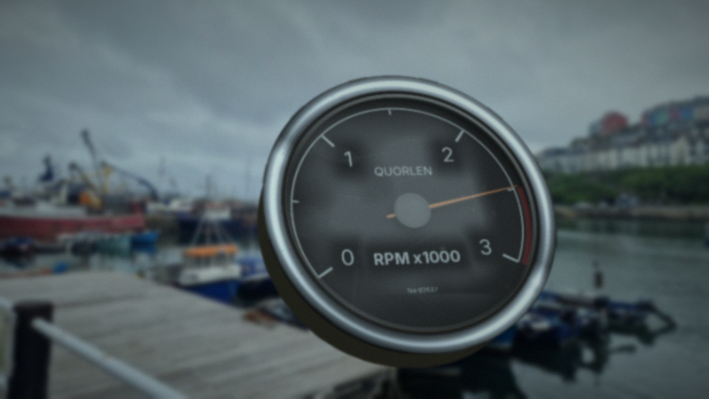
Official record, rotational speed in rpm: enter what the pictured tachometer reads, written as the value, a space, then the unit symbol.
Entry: 2500 rpm
